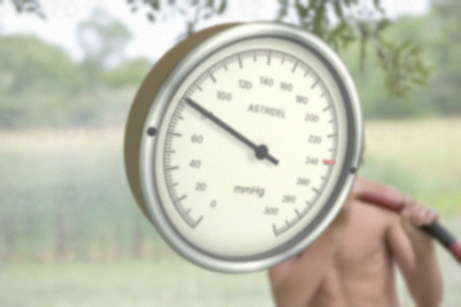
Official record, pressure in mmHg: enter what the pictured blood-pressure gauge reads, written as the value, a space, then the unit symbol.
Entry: 80 mmHg
